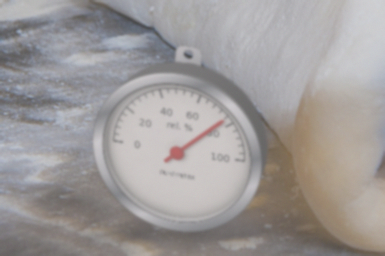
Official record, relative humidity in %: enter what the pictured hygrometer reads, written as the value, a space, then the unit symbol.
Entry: 76 %
